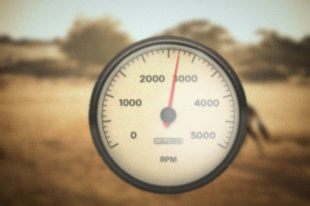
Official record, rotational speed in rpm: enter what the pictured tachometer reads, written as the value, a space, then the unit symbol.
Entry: 2700 rpm
